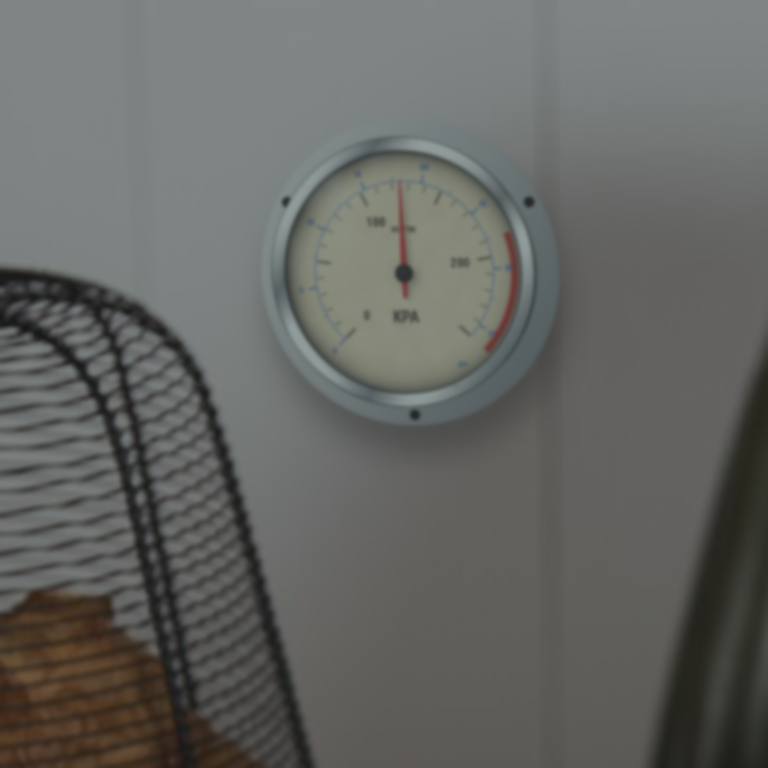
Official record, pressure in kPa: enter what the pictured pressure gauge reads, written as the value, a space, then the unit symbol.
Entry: 125 kPa
